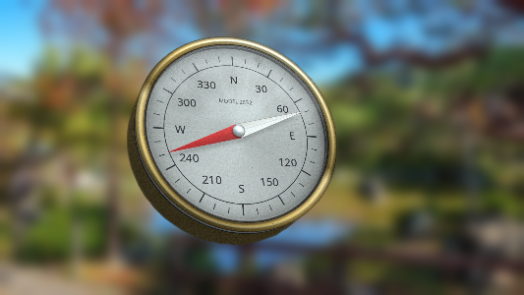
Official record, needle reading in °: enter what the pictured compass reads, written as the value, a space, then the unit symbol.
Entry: 250 °
